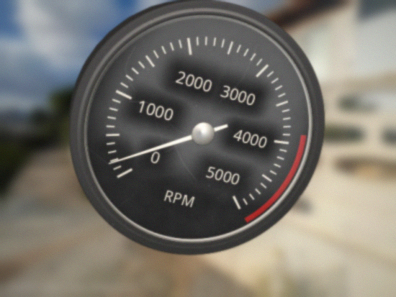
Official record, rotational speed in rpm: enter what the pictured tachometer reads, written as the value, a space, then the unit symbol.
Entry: 200 rpm
